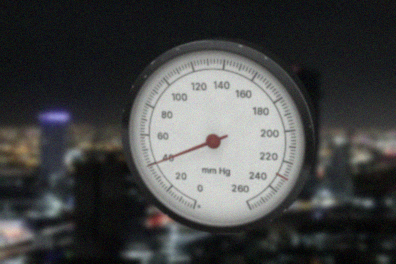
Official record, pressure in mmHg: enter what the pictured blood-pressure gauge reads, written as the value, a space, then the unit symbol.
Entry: 40 mmHg
